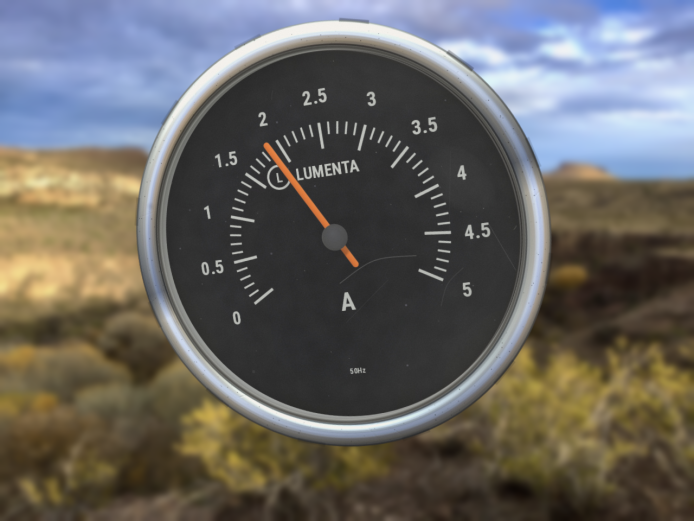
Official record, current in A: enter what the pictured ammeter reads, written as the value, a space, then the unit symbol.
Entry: 1.9 A
